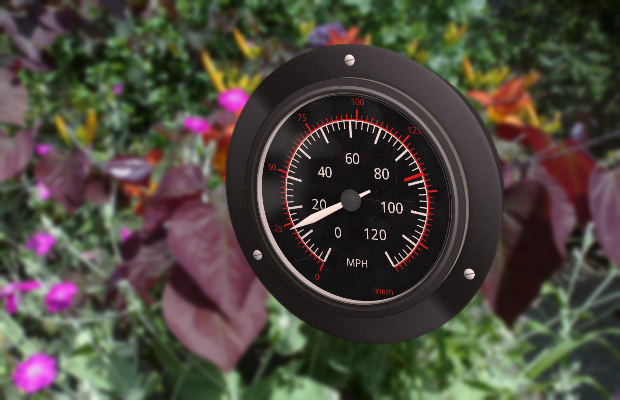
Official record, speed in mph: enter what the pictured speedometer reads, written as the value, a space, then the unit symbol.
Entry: 14 mph
